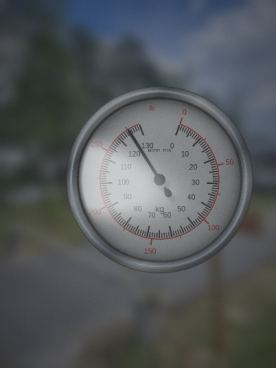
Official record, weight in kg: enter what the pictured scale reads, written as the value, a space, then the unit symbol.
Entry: 125 kg
